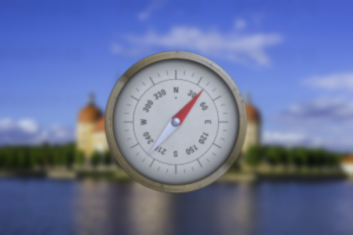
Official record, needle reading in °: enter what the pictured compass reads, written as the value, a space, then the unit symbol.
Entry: 40 °
